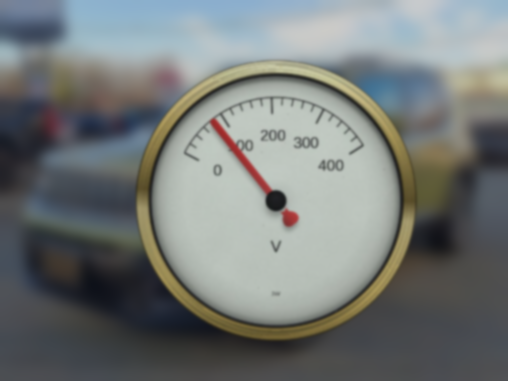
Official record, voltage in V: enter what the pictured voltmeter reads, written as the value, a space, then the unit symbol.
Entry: 80 V
